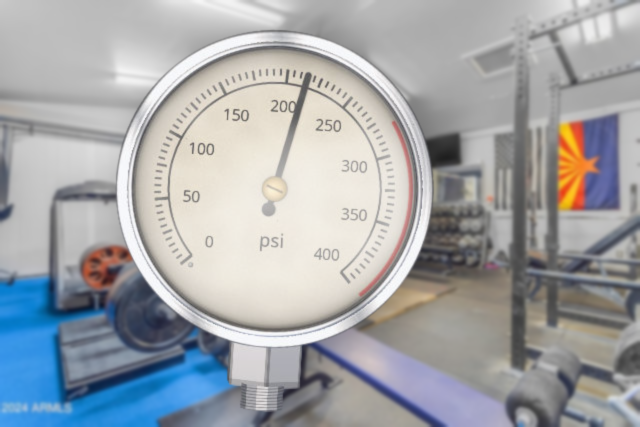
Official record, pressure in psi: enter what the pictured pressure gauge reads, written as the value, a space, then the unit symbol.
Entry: 215 psi
